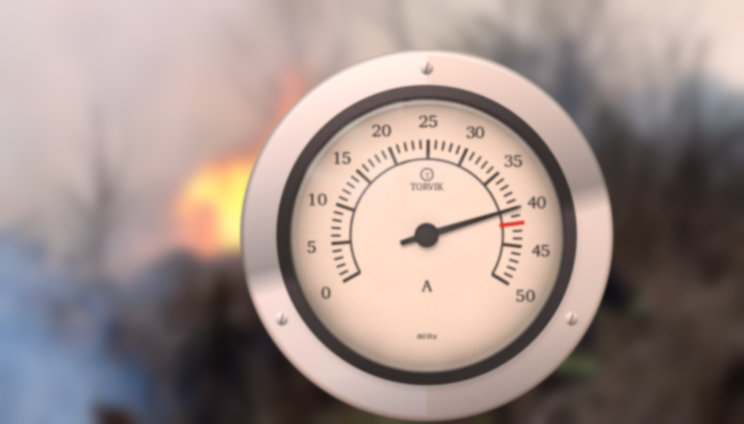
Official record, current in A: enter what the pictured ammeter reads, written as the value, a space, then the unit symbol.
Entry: 40 A
